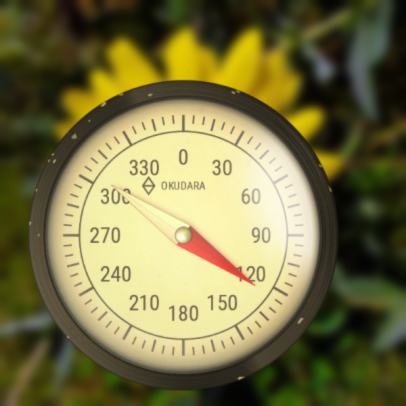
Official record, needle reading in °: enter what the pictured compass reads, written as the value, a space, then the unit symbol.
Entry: 125 °
